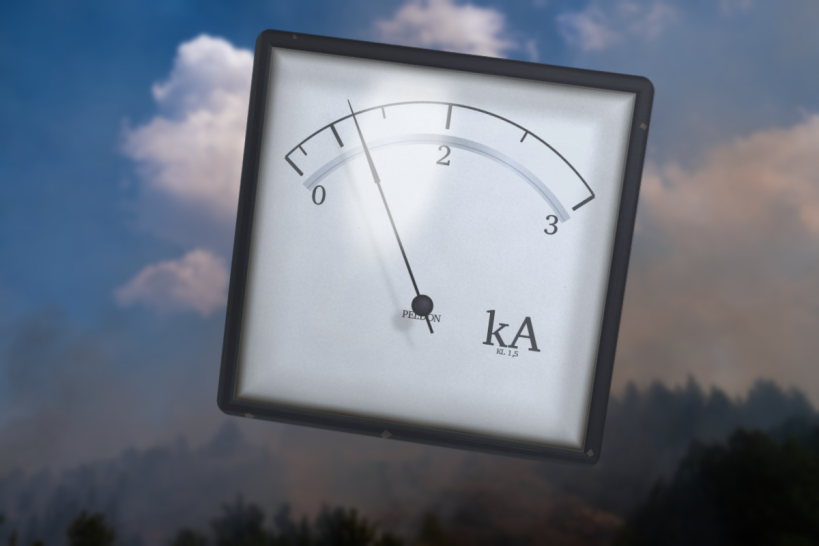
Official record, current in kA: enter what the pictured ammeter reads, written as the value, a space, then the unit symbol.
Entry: 1.25 kA
